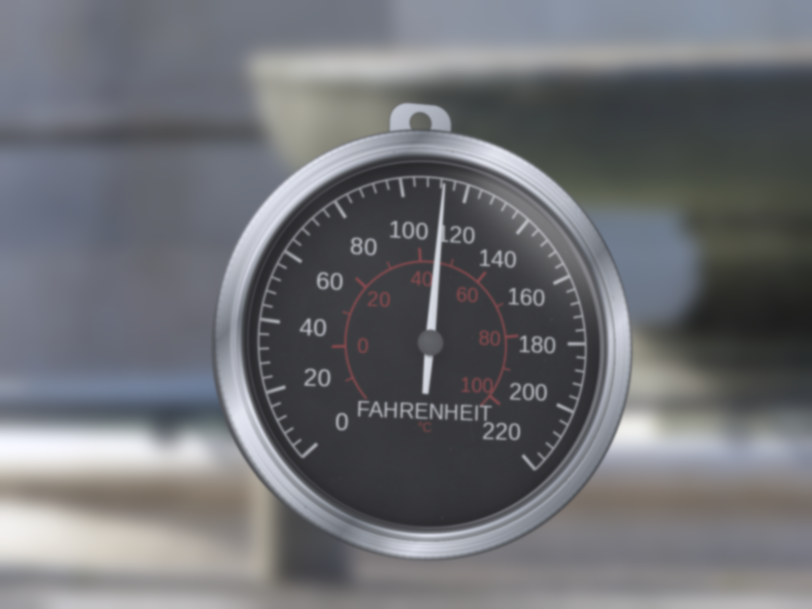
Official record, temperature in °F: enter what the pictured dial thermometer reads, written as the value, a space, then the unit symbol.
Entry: 112 °F
